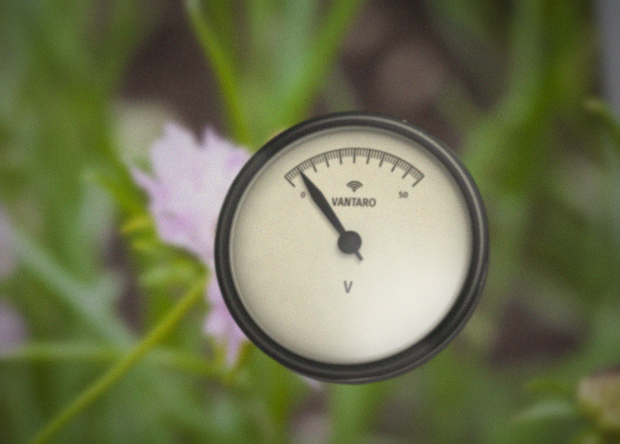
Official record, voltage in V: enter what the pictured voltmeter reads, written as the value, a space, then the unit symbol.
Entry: 5 V
